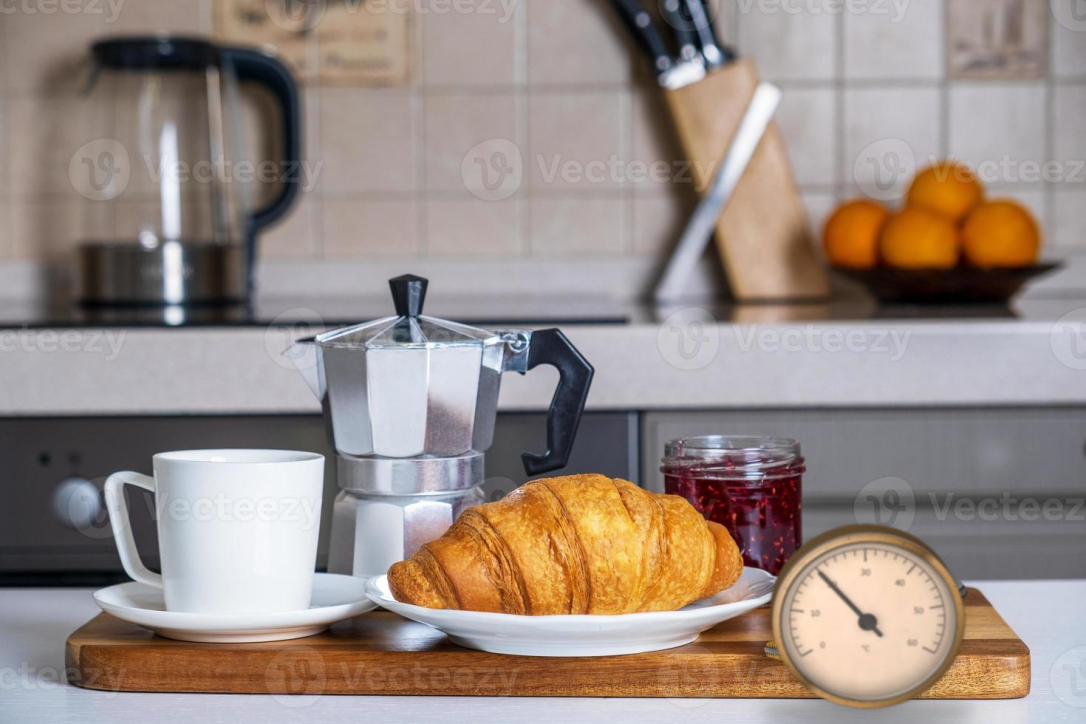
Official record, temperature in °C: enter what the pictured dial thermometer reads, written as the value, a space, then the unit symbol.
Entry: 20 °C
